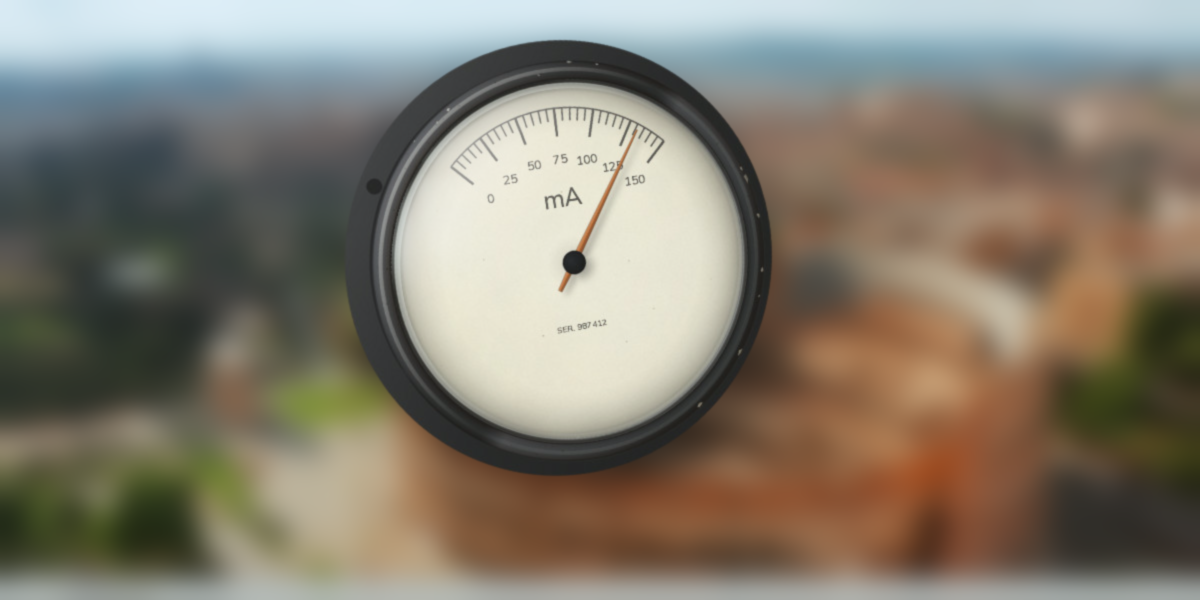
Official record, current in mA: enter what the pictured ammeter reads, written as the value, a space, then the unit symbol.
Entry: 130 mA
